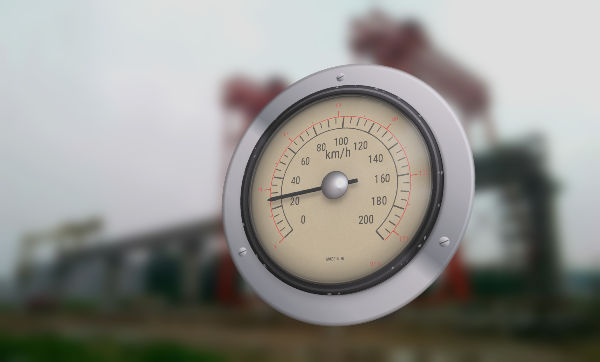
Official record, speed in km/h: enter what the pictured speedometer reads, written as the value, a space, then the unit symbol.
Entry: 25 km/h
